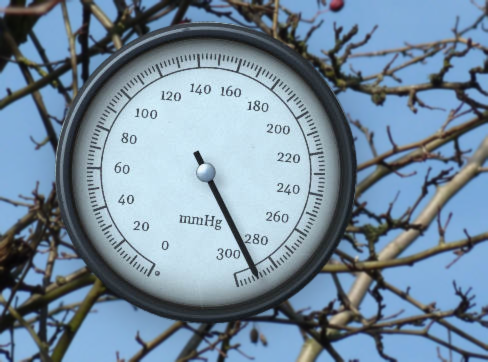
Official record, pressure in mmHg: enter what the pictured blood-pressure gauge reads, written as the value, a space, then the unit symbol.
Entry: 290 mmHg
